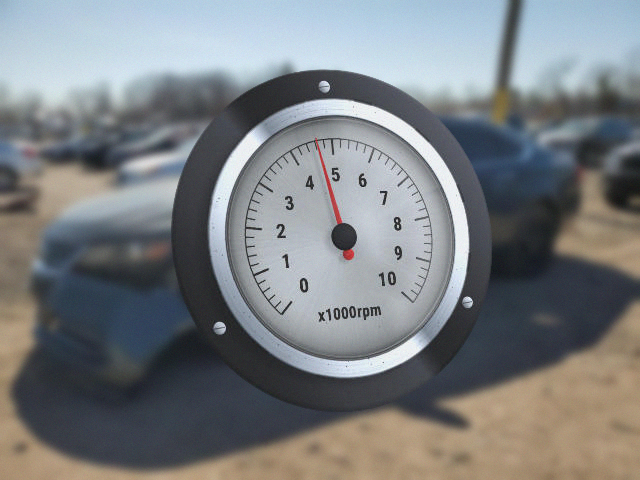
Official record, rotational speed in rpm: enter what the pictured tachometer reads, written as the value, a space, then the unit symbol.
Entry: 4600 rpm
